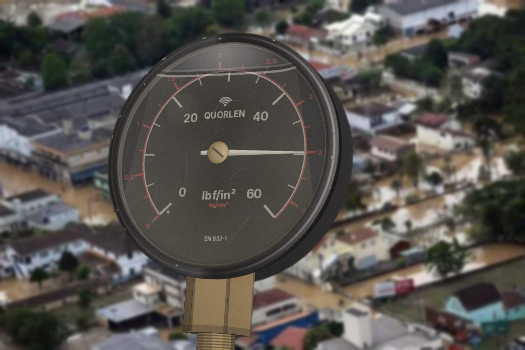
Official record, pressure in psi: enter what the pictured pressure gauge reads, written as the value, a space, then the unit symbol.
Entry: 50 psi
